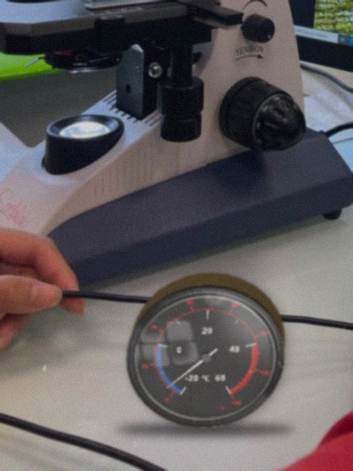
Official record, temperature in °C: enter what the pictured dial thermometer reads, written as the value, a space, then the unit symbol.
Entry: -15 °C
